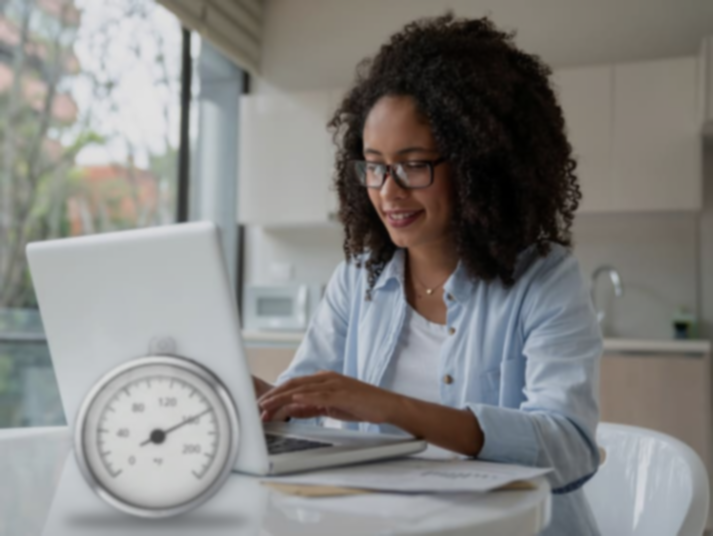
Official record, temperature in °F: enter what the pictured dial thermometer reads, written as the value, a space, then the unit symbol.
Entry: 160 °F
